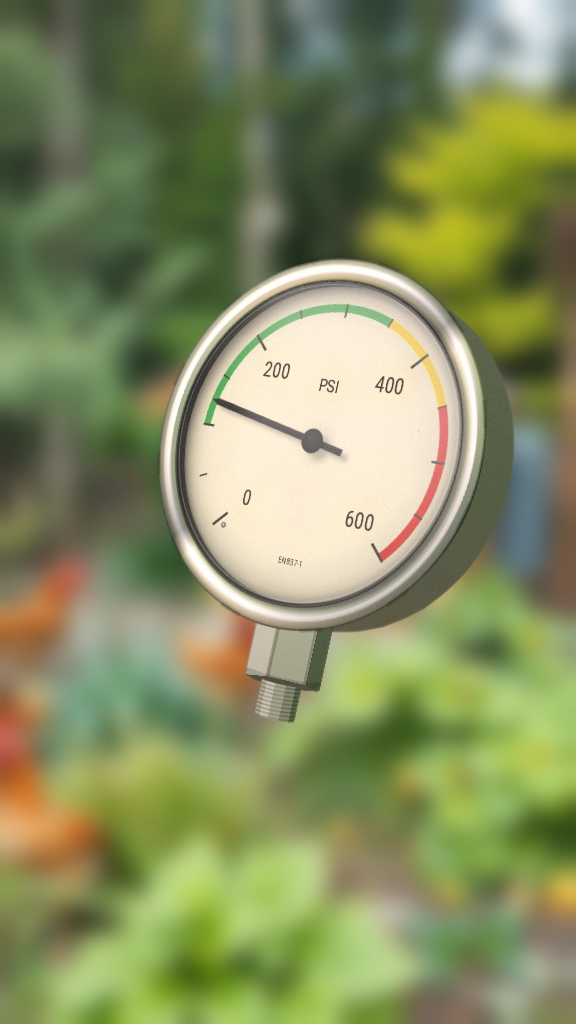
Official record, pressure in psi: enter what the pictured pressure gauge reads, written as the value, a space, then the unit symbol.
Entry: 125 psi
